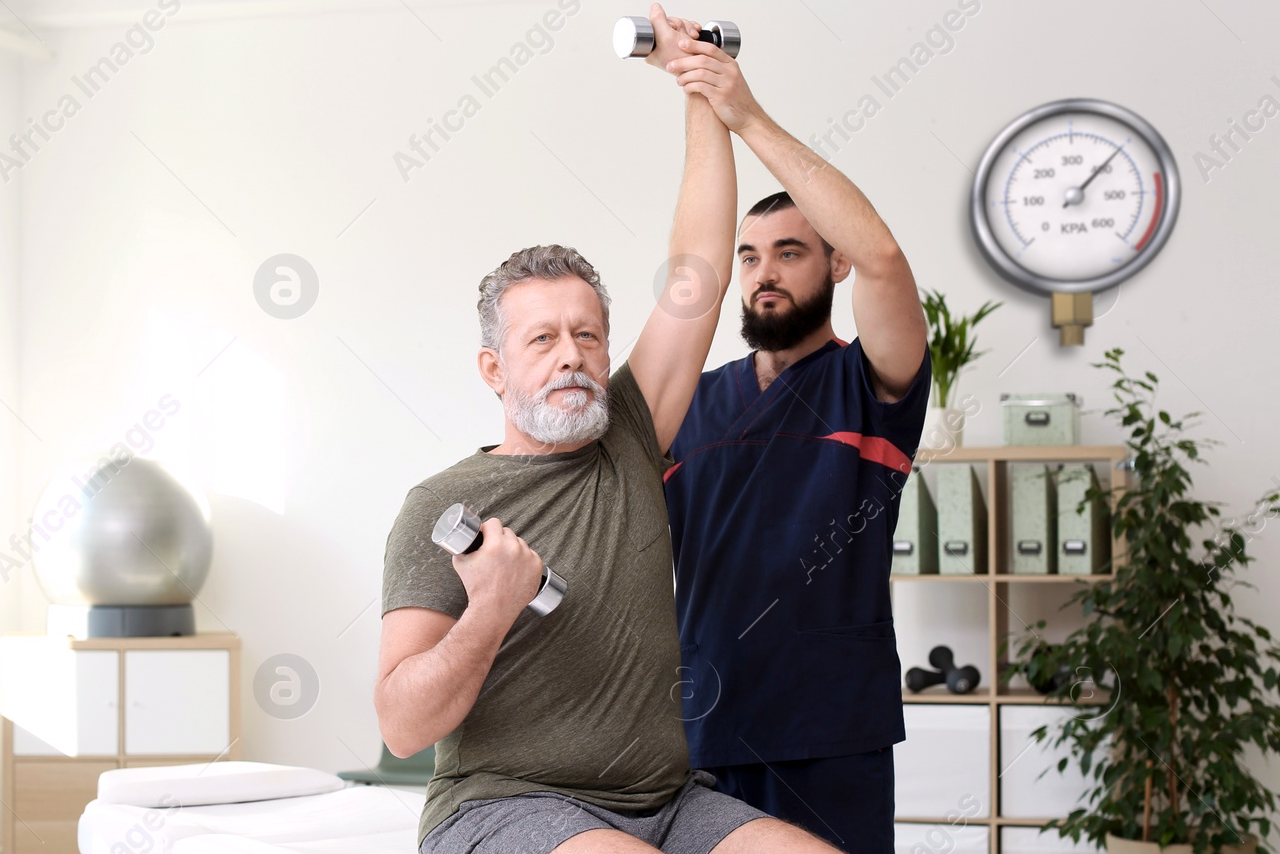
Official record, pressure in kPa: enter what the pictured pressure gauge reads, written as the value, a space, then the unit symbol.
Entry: 400 kPa
